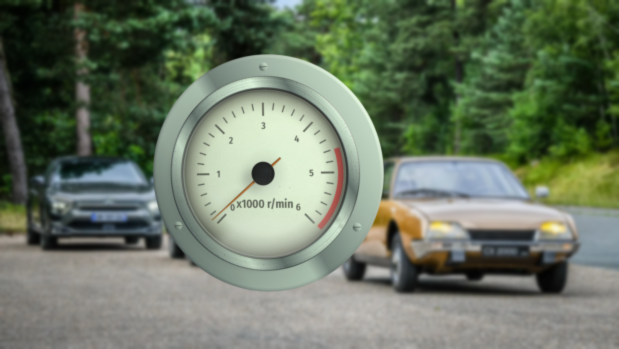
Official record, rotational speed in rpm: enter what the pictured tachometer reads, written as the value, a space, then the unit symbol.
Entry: 100 rpm
